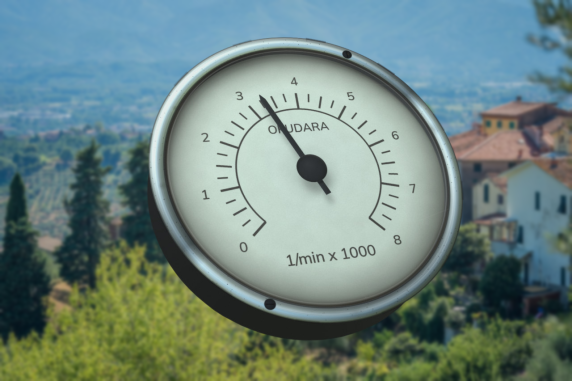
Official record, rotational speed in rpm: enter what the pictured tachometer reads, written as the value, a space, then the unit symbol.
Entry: 3250 rpm
